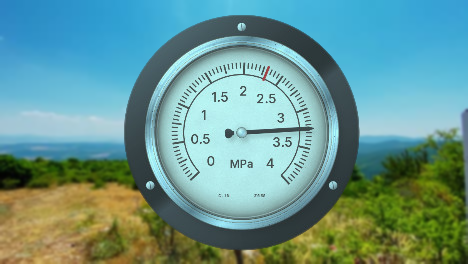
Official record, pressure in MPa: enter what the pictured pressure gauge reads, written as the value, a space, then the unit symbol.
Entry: 3.25 MPa
